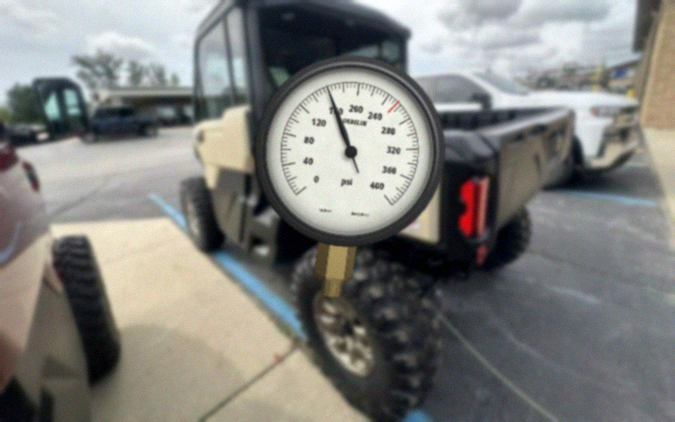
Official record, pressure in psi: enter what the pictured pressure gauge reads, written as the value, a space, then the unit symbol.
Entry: 160 psi
